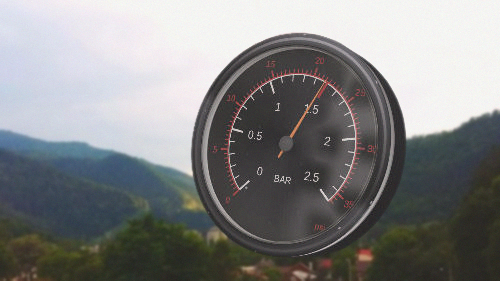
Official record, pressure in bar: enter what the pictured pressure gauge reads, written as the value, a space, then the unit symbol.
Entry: 1.5 bar
